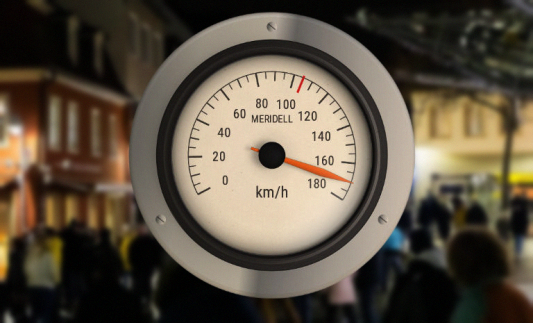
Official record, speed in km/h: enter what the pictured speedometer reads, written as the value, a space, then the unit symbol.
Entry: 170 km/h
